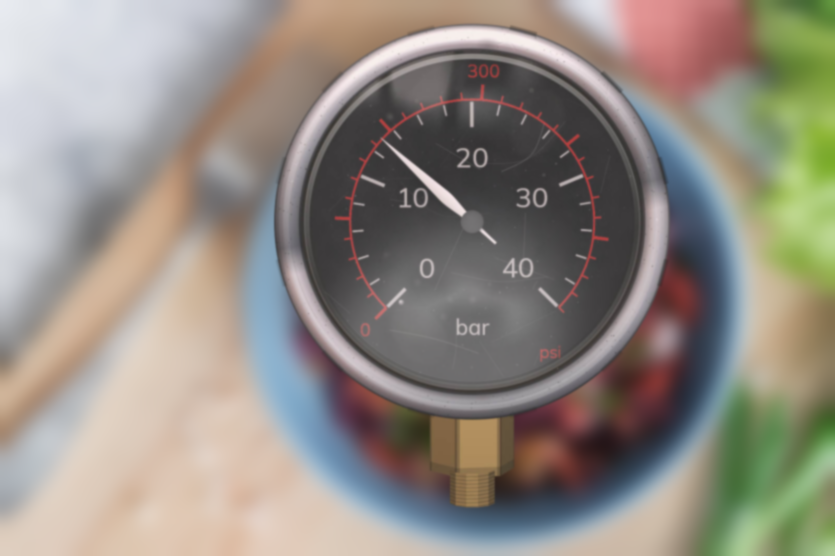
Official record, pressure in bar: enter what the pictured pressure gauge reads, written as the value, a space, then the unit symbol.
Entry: 13 bar
